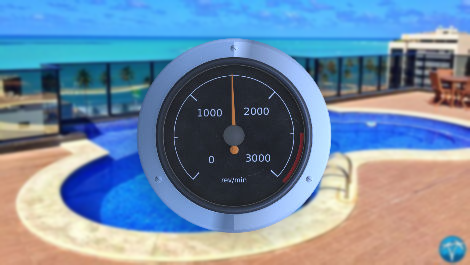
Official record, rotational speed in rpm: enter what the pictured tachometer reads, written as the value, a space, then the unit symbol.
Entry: 1500 rpm
